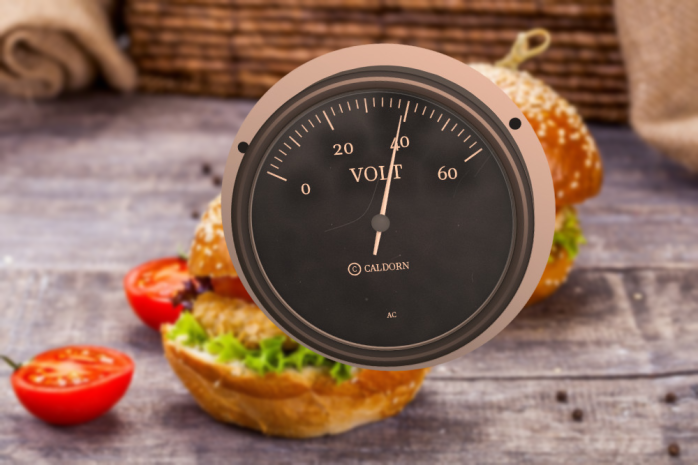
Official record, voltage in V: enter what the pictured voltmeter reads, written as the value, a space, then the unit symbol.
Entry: 39 V
